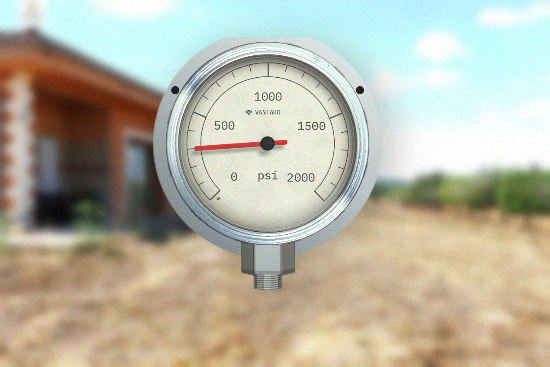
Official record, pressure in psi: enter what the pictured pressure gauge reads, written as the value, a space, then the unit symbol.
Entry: 300 psi
